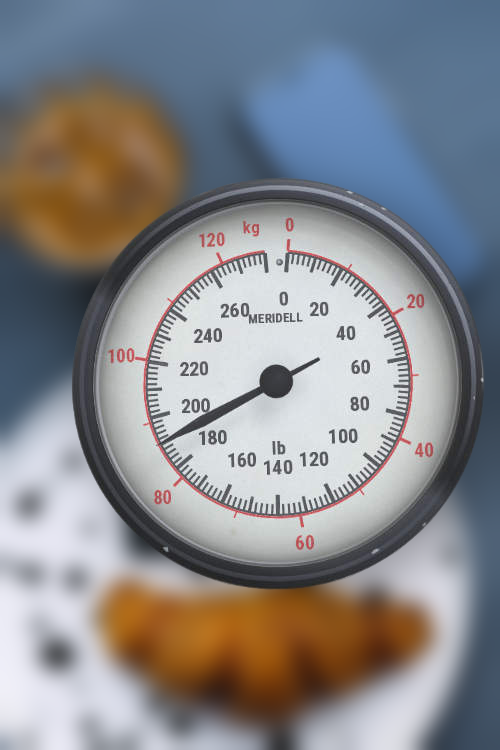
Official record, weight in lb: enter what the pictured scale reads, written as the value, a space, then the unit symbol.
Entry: 190 lb
